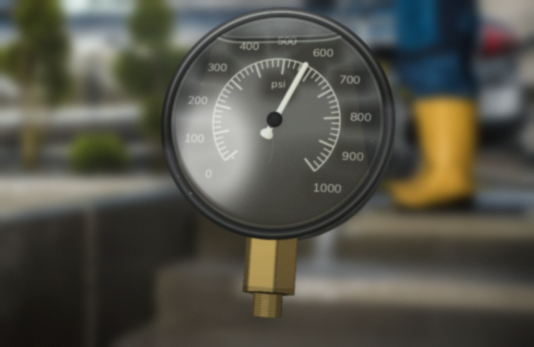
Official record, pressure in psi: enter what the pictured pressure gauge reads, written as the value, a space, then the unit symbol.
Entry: 580 psi
